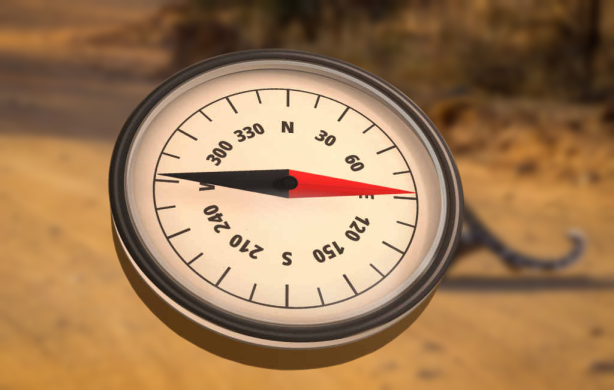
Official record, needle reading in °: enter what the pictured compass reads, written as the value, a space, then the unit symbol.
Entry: 90 °
